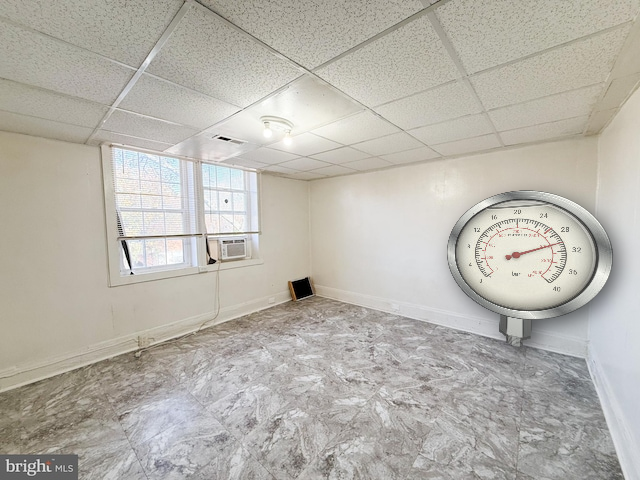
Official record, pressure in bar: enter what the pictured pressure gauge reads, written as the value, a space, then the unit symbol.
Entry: 30 bar
